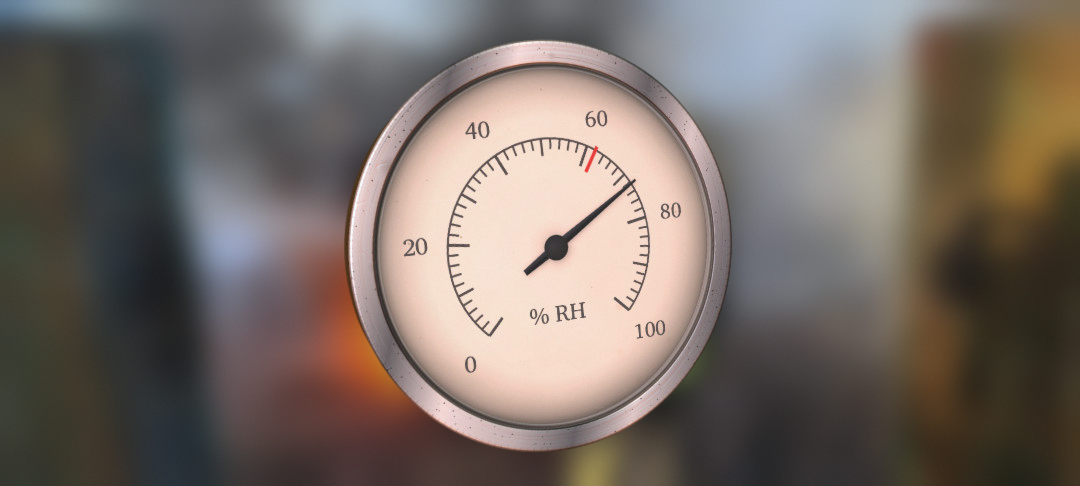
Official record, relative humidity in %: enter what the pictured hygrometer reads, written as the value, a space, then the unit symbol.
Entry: 72 %
